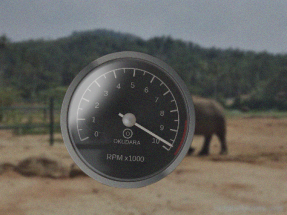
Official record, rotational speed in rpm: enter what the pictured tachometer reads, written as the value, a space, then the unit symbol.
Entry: 9750 rpm
